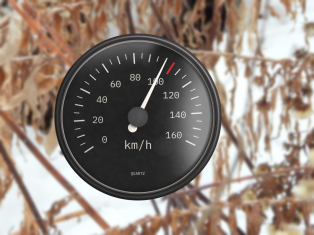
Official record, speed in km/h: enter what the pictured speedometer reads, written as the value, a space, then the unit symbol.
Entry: 100 km/h
